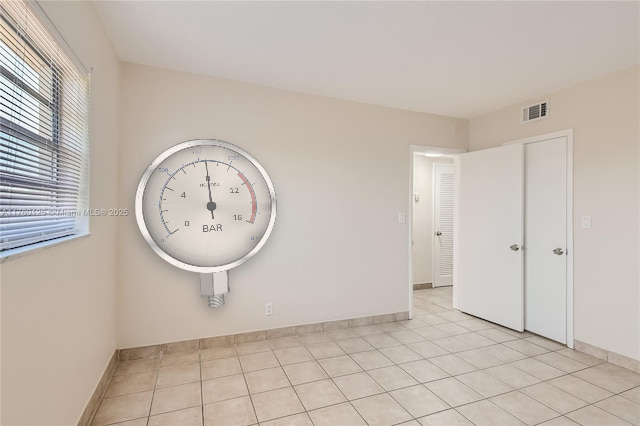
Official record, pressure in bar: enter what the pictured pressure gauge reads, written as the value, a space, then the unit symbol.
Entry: 8 bar
